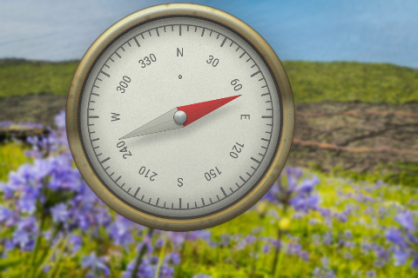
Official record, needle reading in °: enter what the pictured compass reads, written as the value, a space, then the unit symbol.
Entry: 70 °
